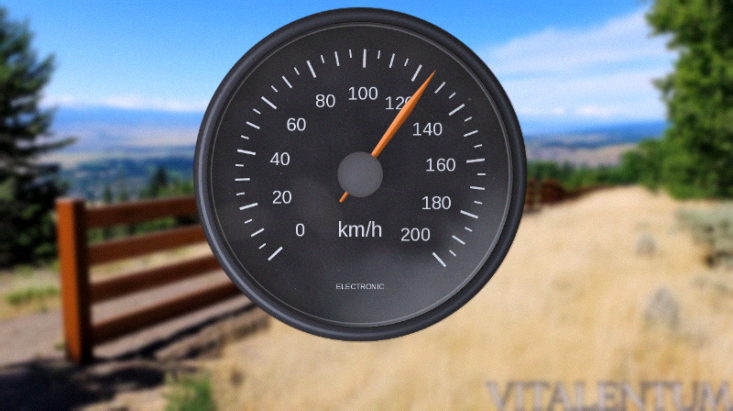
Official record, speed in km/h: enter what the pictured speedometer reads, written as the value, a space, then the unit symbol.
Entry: 125 km/h
